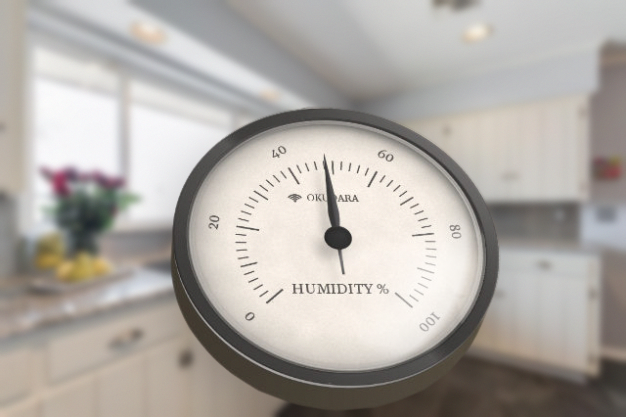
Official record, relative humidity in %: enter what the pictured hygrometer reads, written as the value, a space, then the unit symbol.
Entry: 48 %
